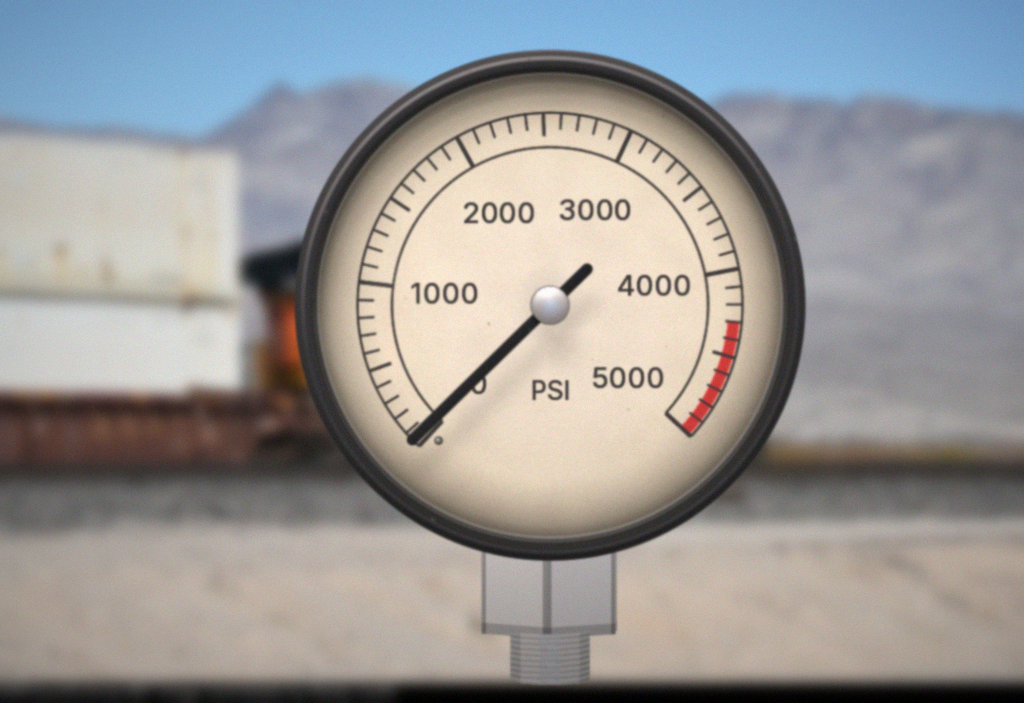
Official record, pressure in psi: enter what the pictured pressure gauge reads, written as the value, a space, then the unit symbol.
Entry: 50 psi
